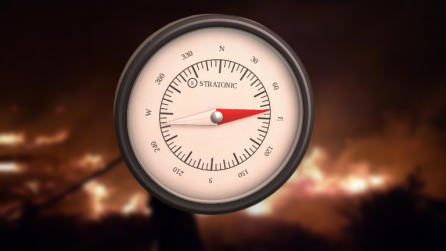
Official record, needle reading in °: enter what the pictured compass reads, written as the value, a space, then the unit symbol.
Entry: 80 °
